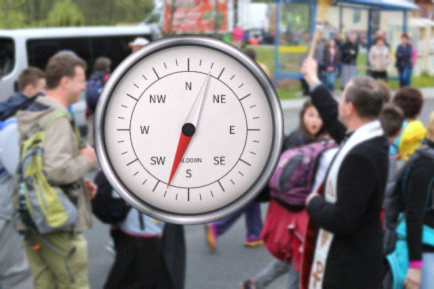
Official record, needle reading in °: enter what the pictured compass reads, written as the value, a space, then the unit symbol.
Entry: 200 °
